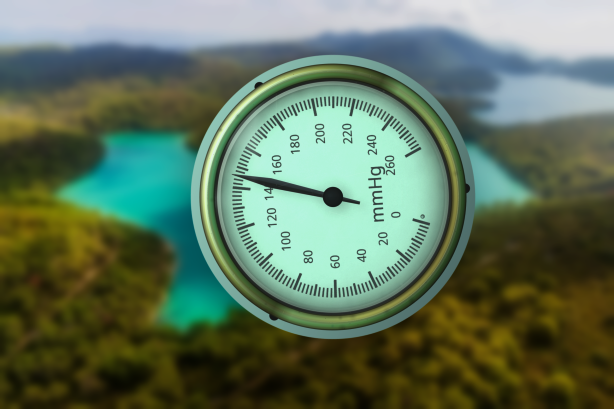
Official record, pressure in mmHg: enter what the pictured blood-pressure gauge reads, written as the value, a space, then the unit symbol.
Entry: 146 mmHg
